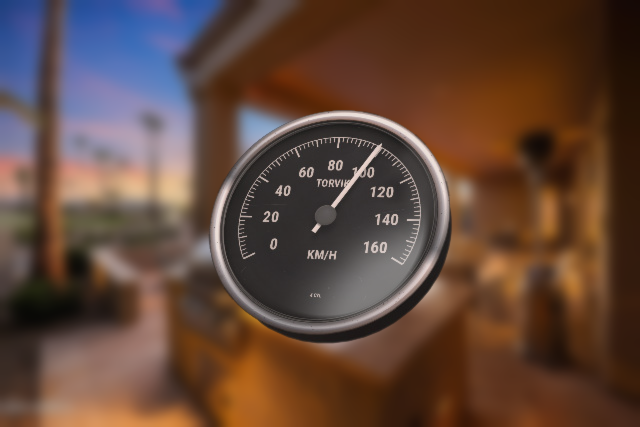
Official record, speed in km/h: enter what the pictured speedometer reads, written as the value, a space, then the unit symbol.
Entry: 100 km/h
